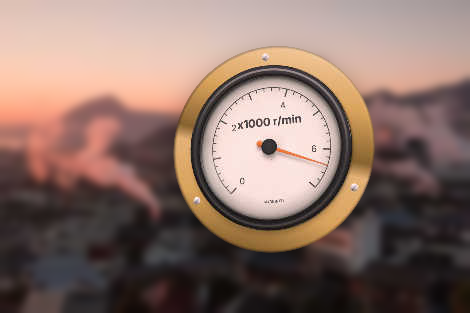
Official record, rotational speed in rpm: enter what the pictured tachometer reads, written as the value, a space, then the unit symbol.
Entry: 6400 rpm
